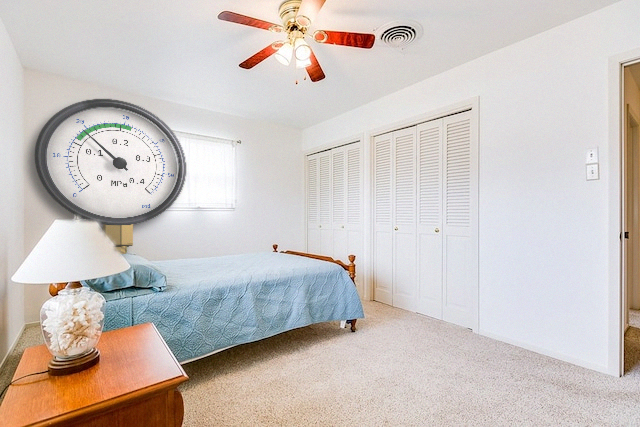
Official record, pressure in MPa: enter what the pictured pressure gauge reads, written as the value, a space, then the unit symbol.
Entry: 0.13 MPa
